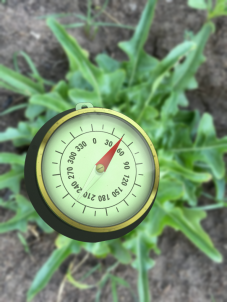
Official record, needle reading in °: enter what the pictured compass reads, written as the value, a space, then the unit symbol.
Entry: 45 °
